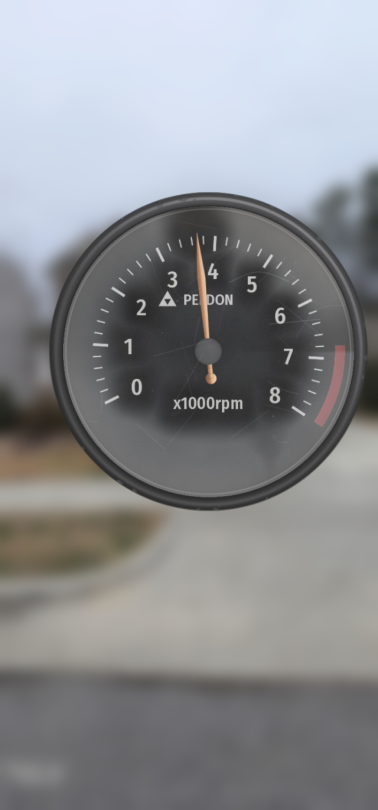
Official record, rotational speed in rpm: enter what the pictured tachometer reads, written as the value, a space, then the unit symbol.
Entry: 3700 rpm
